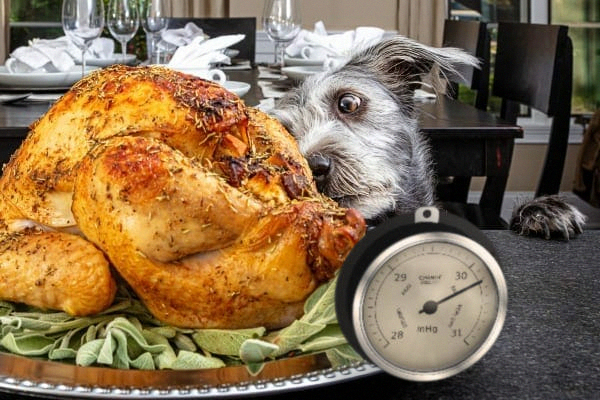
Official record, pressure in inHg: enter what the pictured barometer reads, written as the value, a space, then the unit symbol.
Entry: 30.2 inHg
